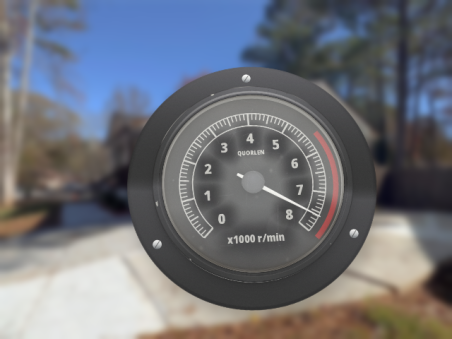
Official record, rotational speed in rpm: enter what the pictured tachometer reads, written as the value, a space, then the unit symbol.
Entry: 7600 rpm
